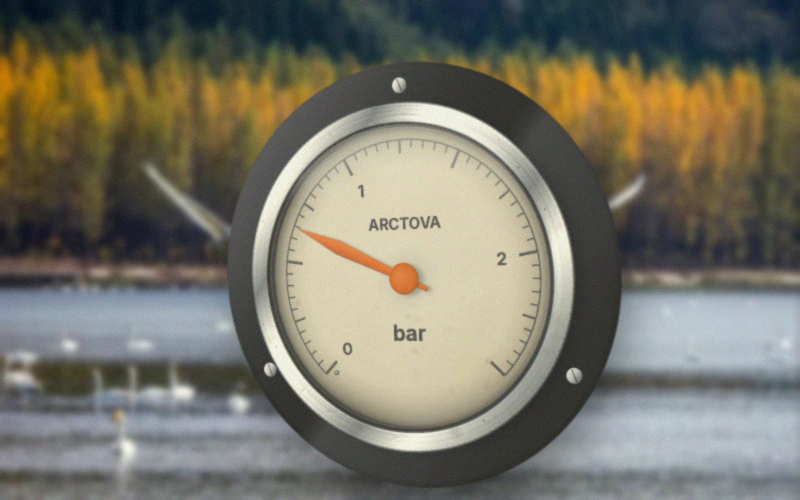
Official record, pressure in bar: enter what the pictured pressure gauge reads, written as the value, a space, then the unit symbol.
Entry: 0.65 bar
